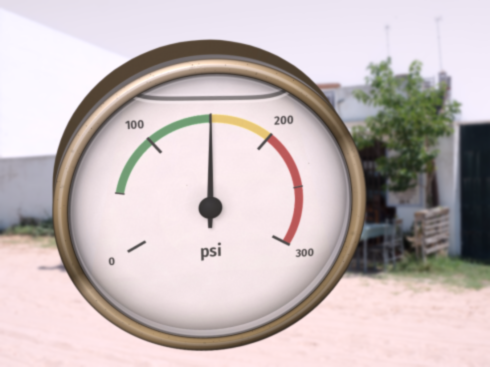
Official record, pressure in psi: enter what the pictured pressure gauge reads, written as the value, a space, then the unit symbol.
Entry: 150 psi
